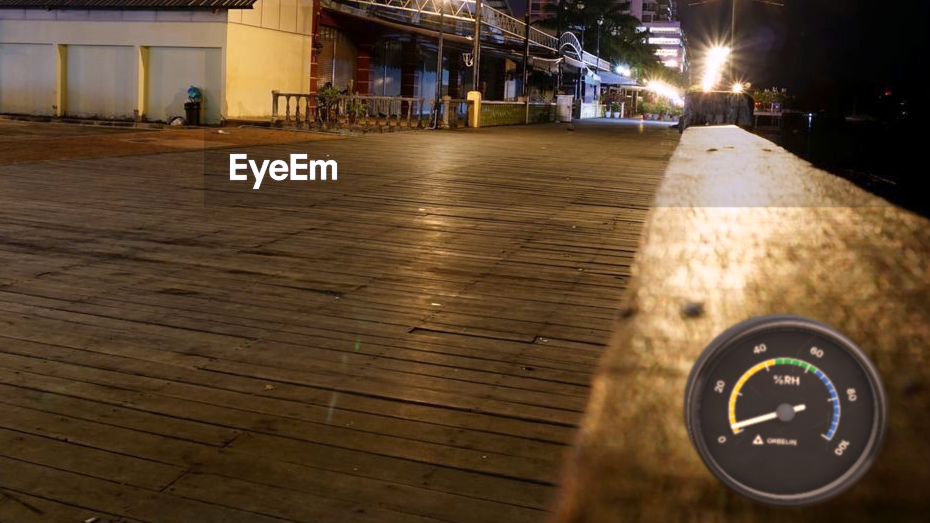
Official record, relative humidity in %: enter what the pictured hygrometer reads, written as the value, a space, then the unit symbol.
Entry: 4 %
